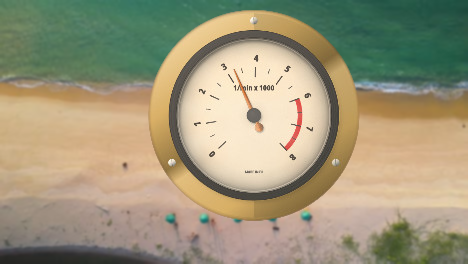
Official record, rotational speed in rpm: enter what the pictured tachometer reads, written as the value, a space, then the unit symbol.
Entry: 3250 rpm
